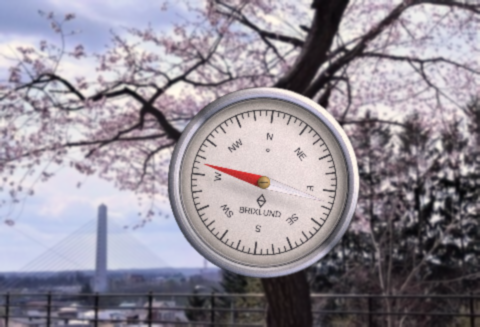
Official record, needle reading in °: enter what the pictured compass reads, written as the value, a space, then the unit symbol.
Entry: 280 °
